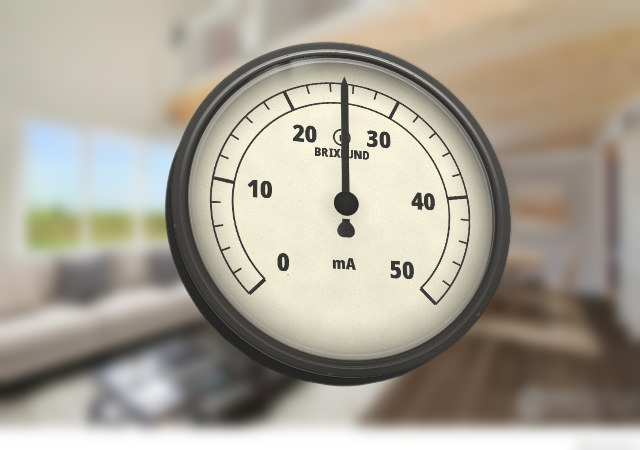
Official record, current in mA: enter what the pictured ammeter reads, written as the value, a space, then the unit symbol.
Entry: 25 mA
